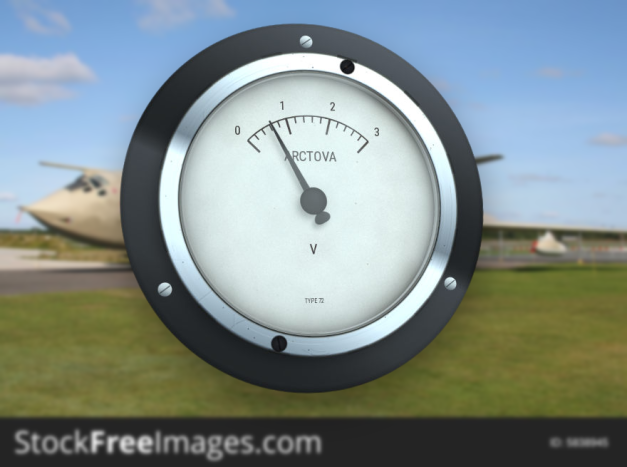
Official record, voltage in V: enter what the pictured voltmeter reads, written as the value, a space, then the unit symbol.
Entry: 0.6 V
